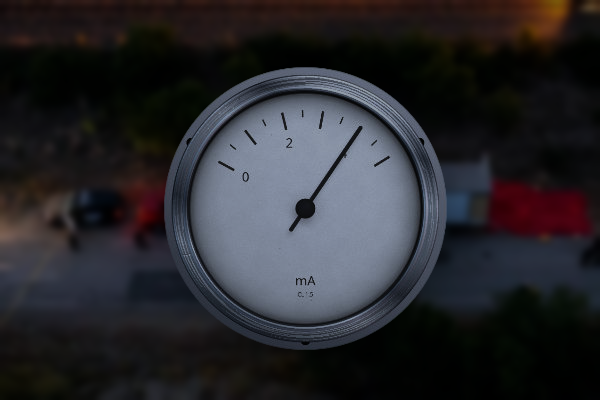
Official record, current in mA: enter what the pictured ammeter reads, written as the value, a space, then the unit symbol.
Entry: 4 mA
